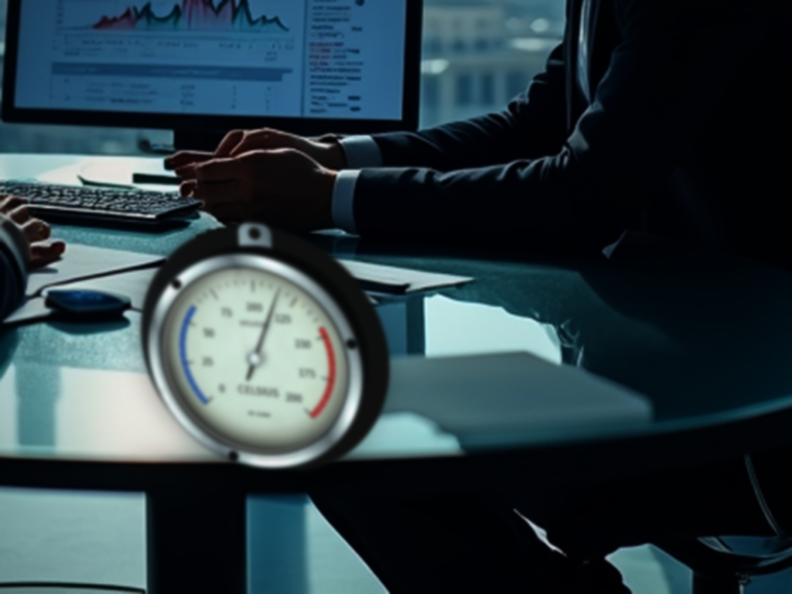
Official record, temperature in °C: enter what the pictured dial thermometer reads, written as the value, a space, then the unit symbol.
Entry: 115 °C
